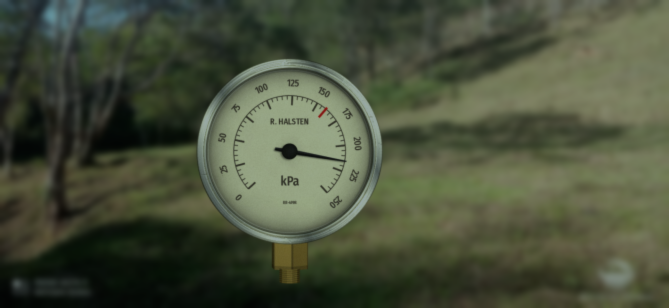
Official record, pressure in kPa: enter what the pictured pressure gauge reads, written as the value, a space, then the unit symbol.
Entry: 215 kPa
